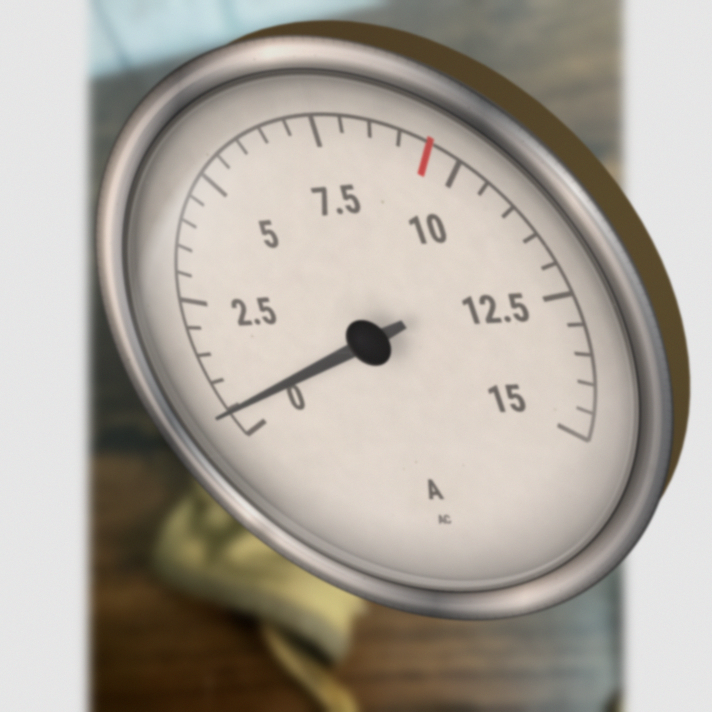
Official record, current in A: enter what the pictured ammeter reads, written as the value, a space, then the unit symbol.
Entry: 0.5 A
